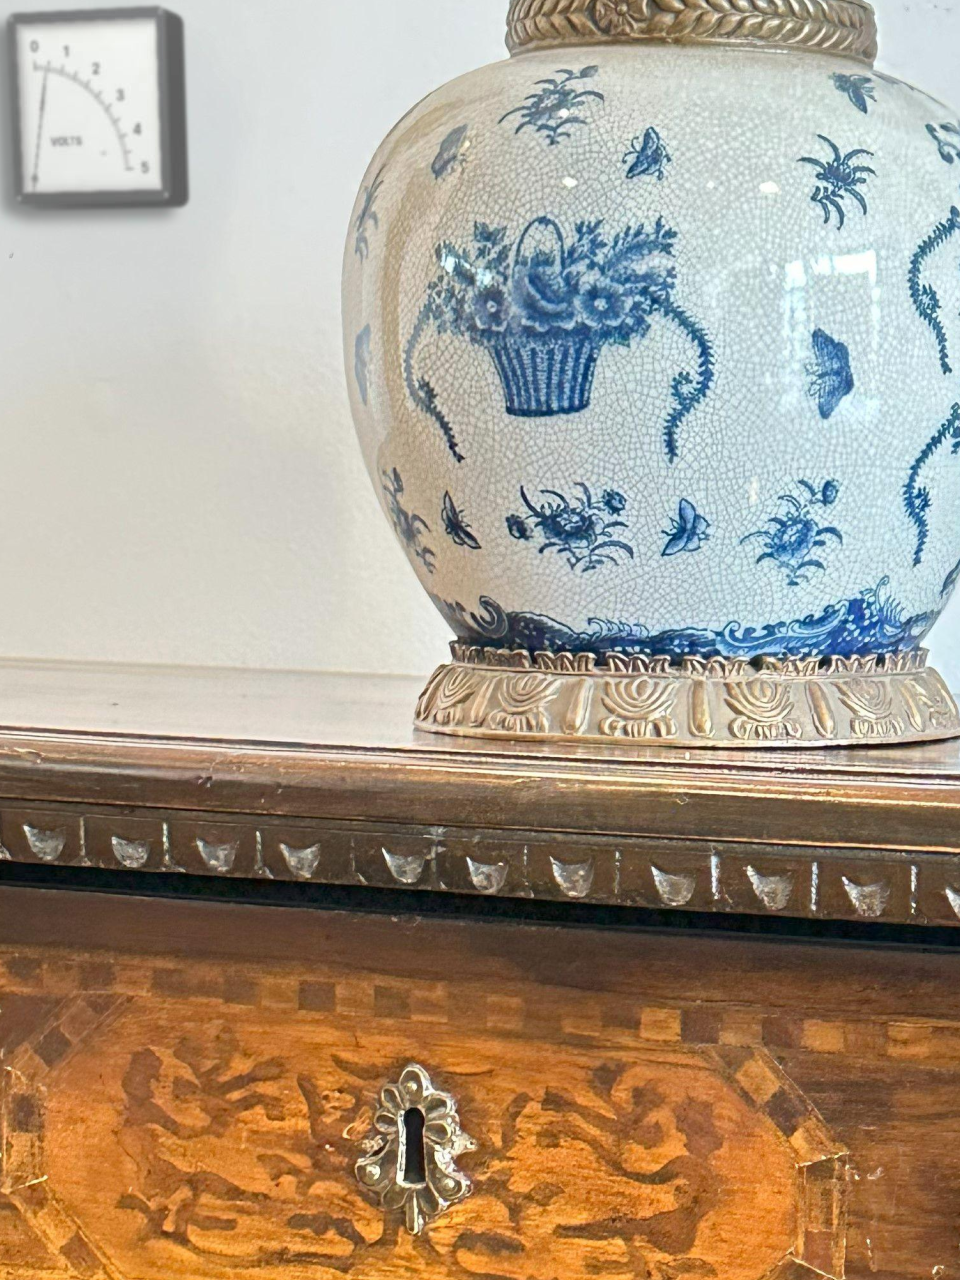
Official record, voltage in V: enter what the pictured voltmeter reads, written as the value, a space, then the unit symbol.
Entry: 0.5 V
